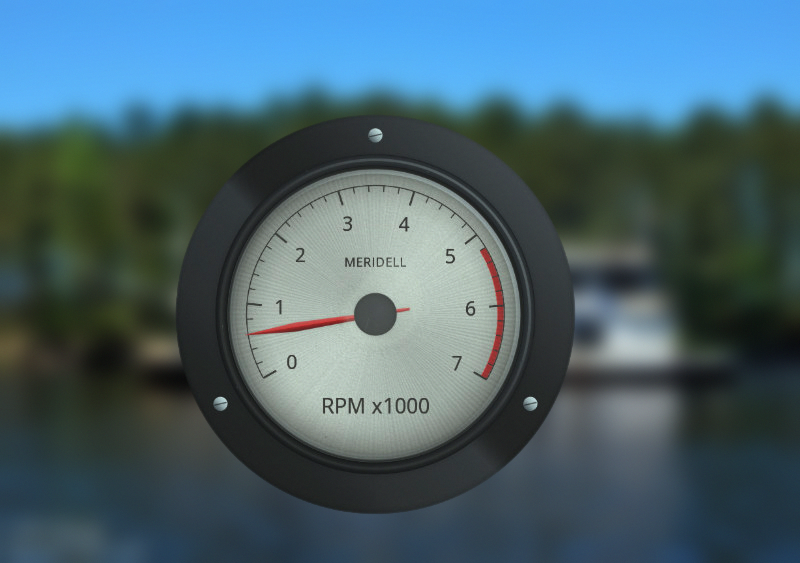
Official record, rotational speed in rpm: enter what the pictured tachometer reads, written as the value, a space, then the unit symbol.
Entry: 600 rpm
